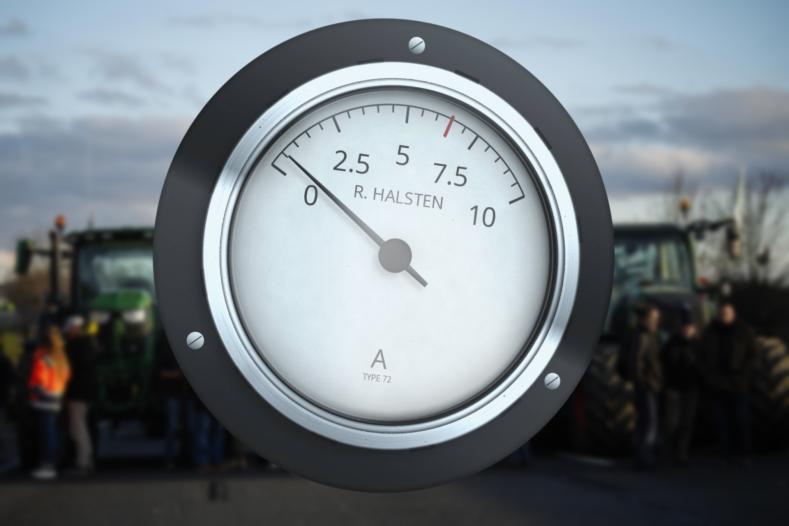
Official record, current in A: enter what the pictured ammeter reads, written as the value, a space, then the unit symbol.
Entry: 0.5 A
